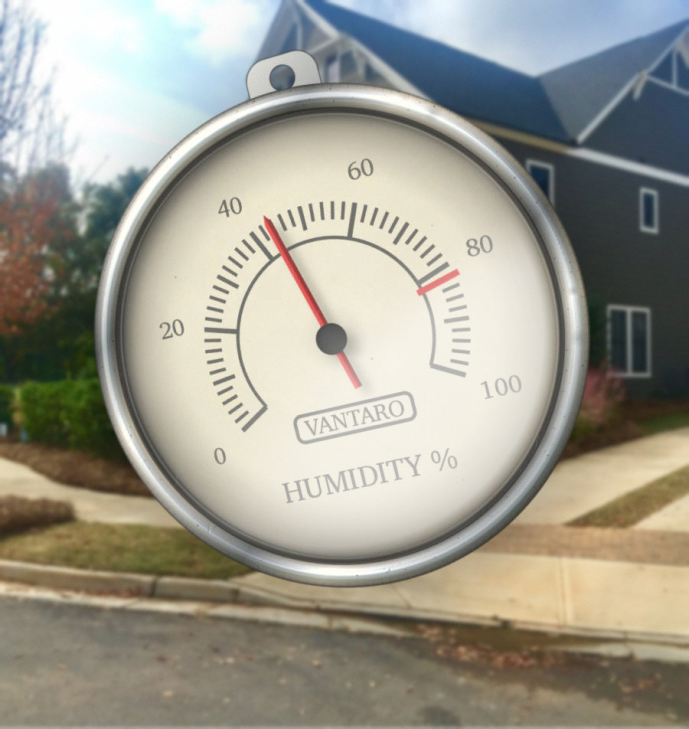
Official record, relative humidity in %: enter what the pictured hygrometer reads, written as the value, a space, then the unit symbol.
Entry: 44 %
